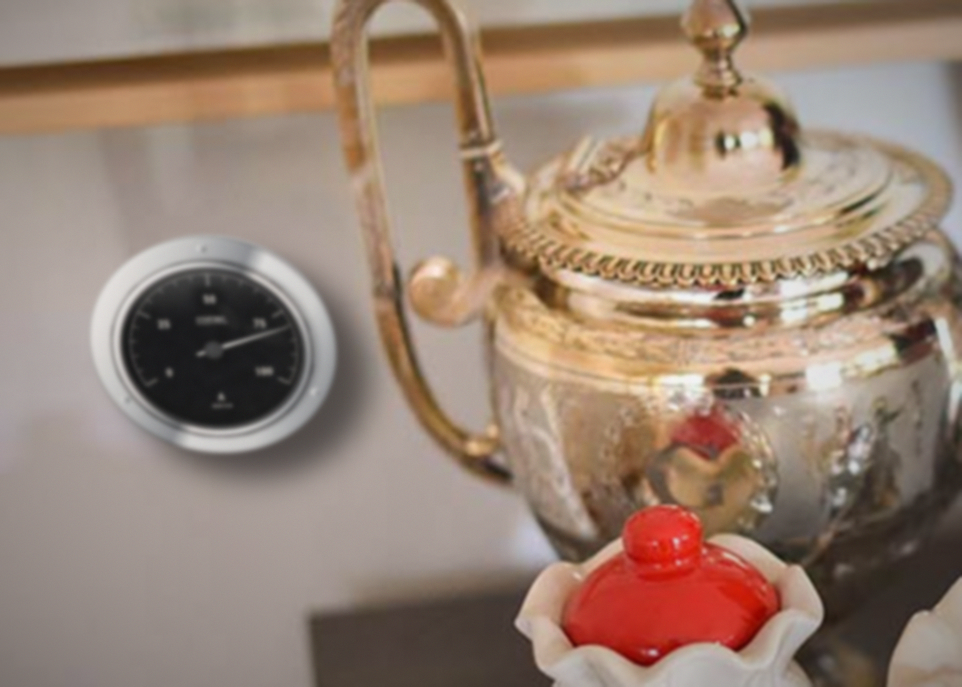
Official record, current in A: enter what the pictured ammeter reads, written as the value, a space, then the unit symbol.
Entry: 80 A
